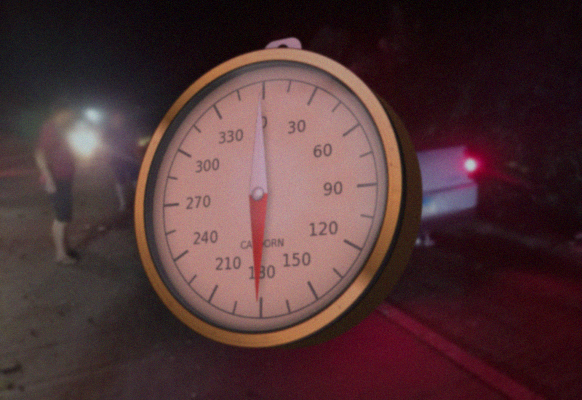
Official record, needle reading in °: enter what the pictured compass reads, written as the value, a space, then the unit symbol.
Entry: 180 °
